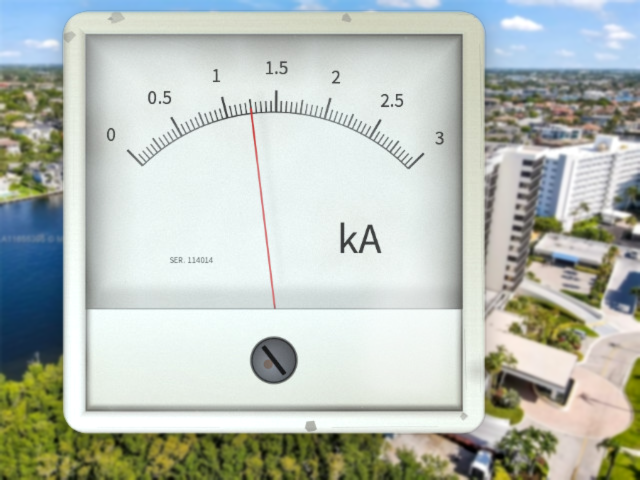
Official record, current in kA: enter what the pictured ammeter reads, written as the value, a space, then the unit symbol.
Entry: 1.25 kA
